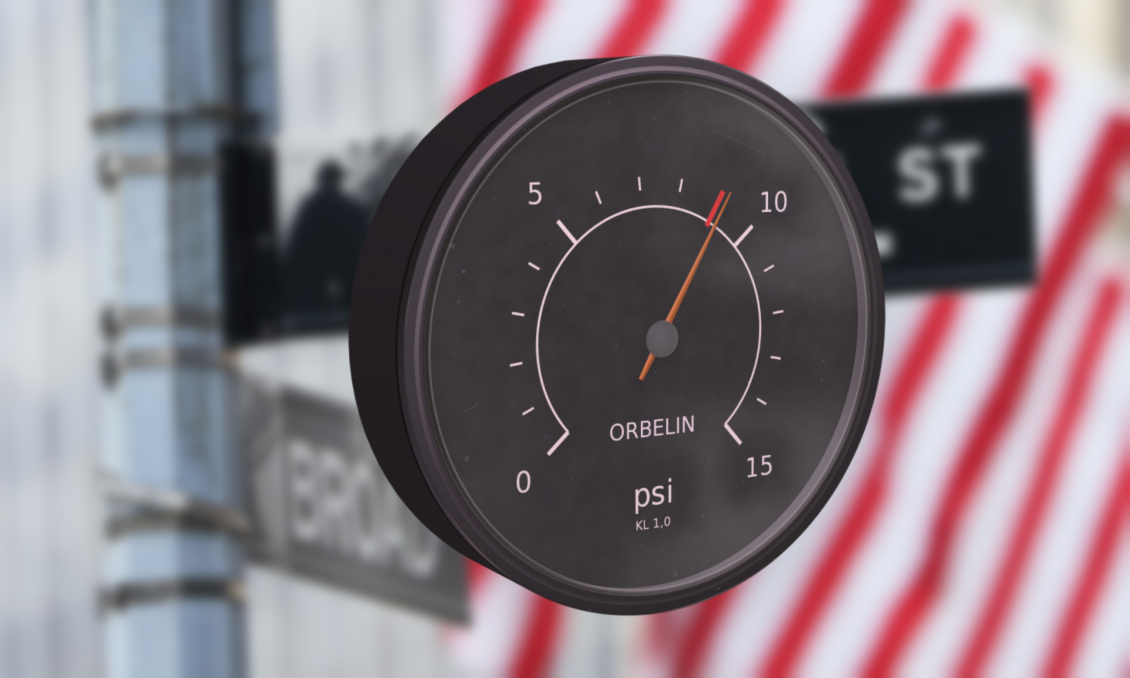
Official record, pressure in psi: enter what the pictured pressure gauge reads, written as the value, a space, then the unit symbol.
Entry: 9 psi
